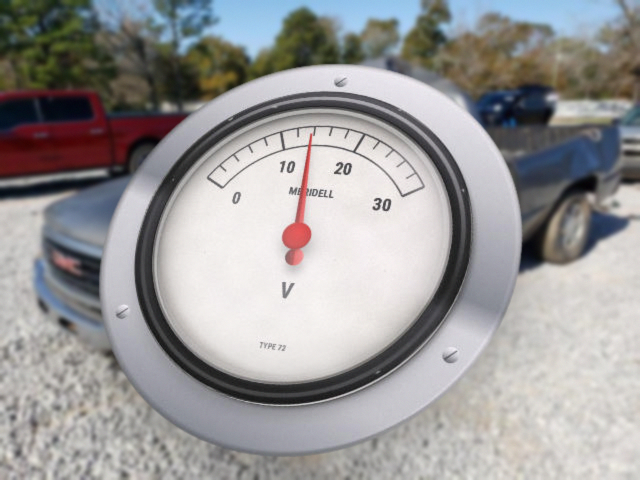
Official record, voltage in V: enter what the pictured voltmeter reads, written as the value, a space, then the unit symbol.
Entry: 14 V
